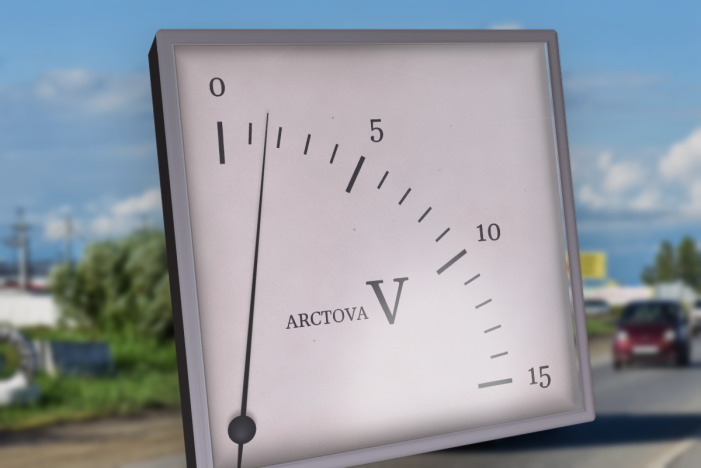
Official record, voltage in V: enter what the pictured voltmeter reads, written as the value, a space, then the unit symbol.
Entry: 1.5 V
